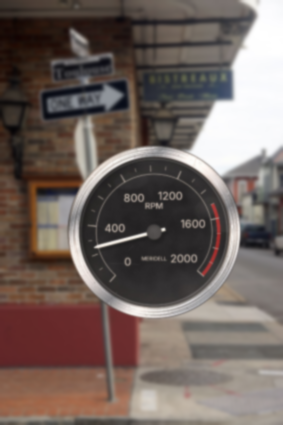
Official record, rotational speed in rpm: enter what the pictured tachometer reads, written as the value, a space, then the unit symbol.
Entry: 250 rpm
